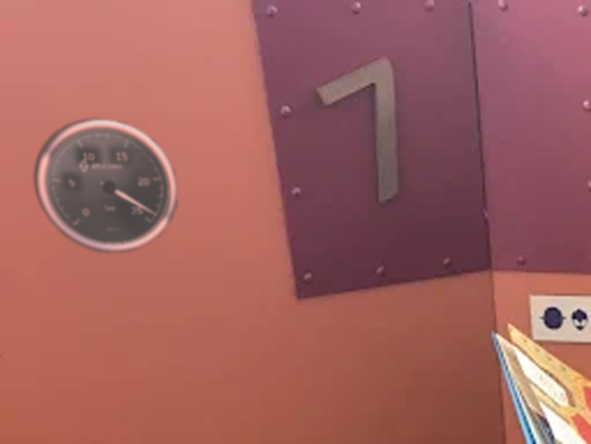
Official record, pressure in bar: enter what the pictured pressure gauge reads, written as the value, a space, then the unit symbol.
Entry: 24 bar
